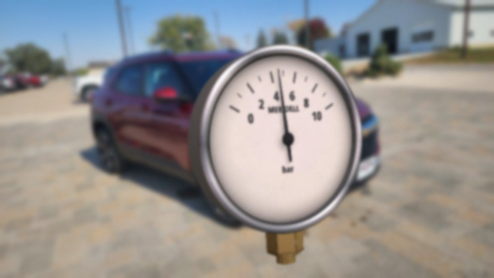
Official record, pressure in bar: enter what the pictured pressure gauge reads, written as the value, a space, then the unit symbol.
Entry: 4.5 bar
